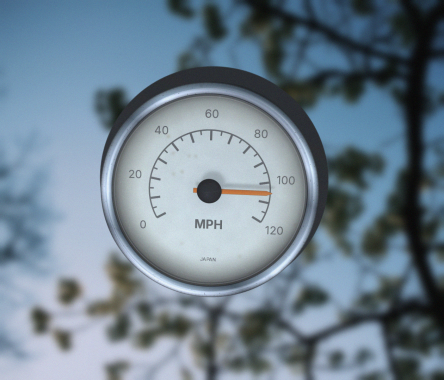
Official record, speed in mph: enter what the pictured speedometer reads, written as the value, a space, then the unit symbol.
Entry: 105 mph
